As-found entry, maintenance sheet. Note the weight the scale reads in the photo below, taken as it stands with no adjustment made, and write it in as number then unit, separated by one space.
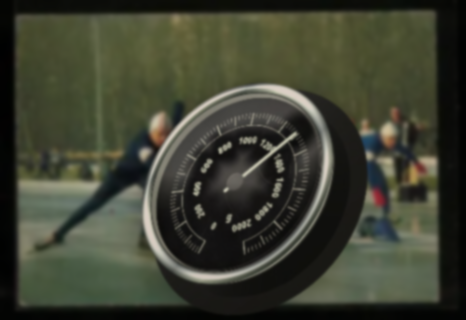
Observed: 1300 g
